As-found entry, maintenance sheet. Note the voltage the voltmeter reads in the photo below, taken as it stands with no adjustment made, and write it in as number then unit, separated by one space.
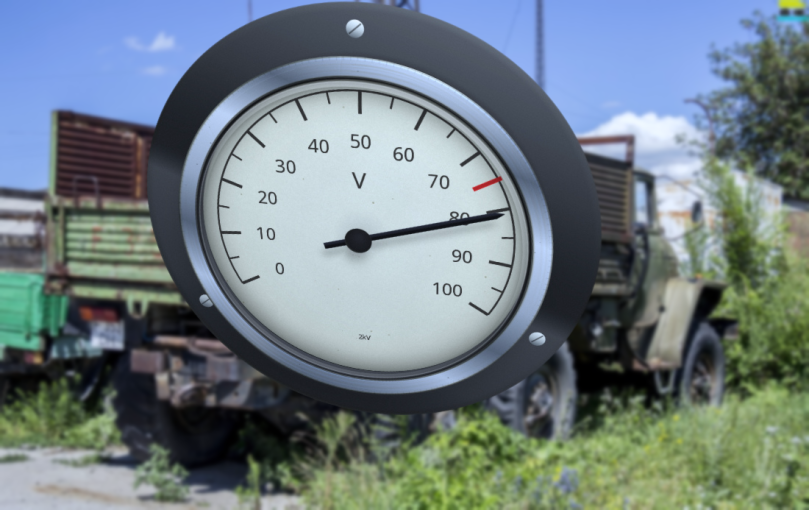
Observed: 80 V
